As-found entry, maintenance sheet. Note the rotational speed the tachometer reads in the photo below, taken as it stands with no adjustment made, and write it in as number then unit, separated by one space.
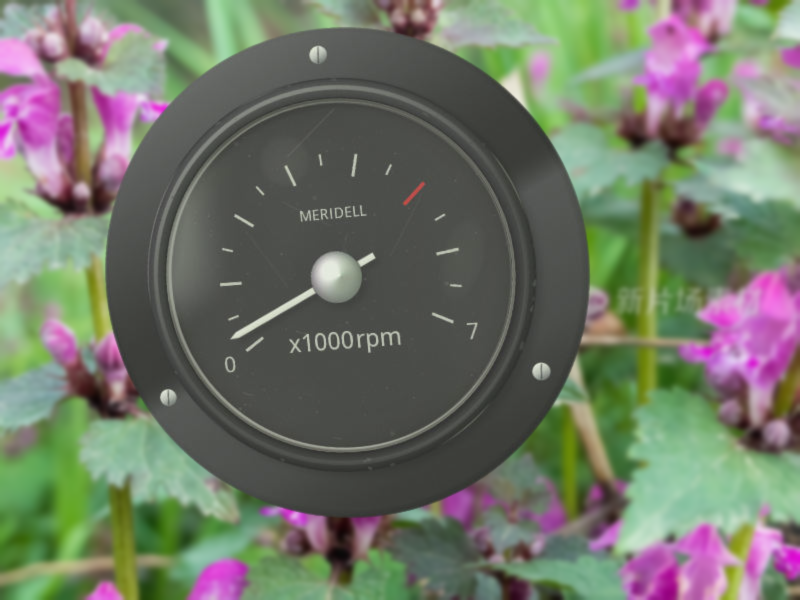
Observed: 250 rpm
